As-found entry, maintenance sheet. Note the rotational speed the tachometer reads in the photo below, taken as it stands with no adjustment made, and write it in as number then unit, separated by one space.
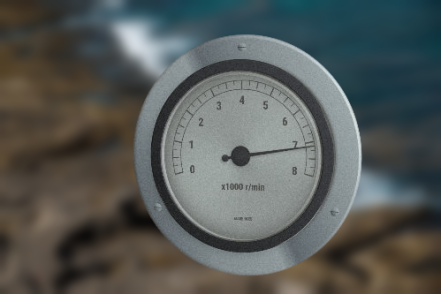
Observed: 7125 rpm
